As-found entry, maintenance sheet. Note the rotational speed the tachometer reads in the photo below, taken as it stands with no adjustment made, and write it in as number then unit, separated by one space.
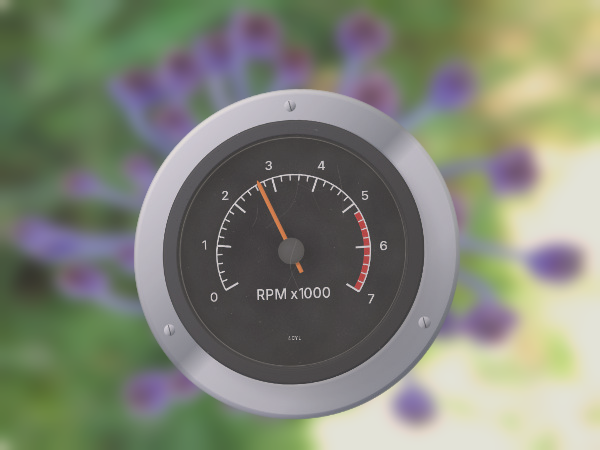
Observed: 2700 rpm
